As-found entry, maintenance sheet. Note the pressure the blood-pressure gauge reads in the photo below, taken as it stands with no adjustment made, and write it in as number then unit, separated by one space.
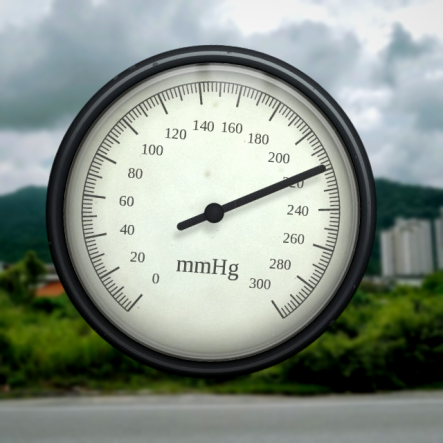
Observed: 218 mmHg
